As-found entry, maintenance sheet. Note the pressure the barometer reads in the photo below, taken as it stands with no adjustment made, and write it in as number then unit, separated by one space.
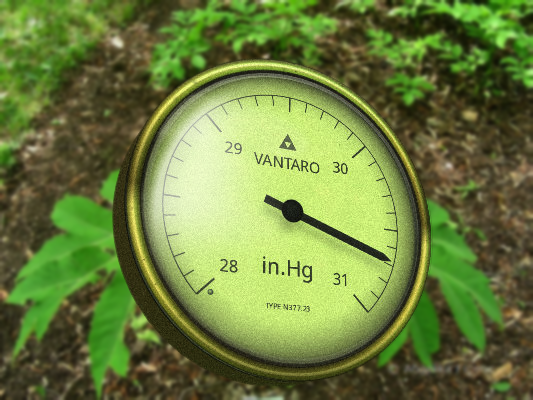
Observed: 30.7 inHg
